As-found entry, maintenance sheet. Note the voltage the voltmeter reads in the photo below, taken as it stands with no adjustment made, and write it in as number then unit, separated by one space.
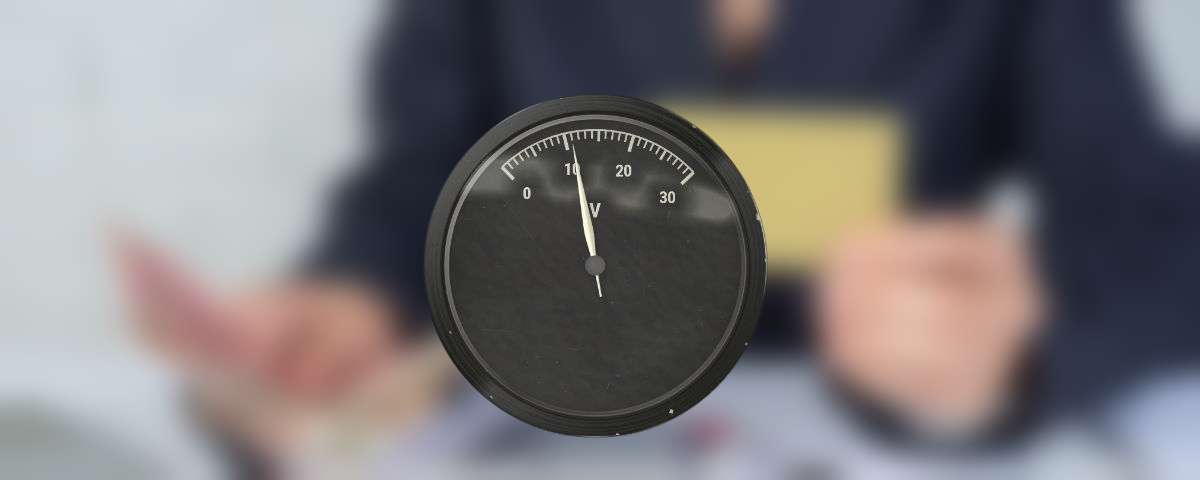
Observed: 11 V
